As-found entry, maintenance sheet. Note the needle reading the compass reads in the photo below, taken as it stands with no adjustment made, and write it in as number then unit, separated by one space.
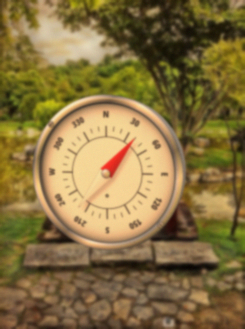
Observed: 40 °
